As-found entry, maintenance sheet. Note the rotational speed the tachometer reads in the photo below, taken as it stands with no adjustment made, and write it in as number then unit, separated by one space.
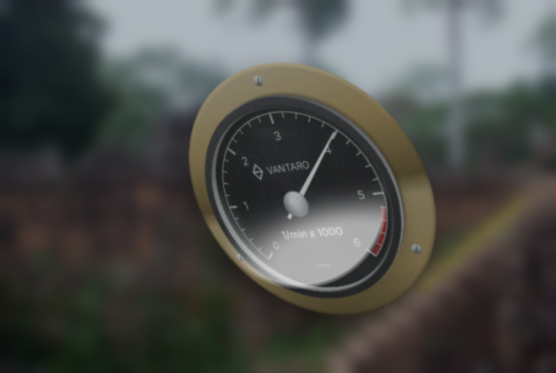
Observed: 4000 rpm
